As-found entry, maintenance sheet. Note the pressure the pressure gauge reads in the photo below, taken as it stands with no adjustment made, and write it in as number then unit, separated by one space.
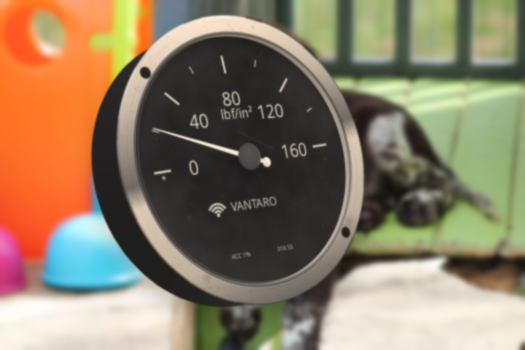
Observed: 20 psi
